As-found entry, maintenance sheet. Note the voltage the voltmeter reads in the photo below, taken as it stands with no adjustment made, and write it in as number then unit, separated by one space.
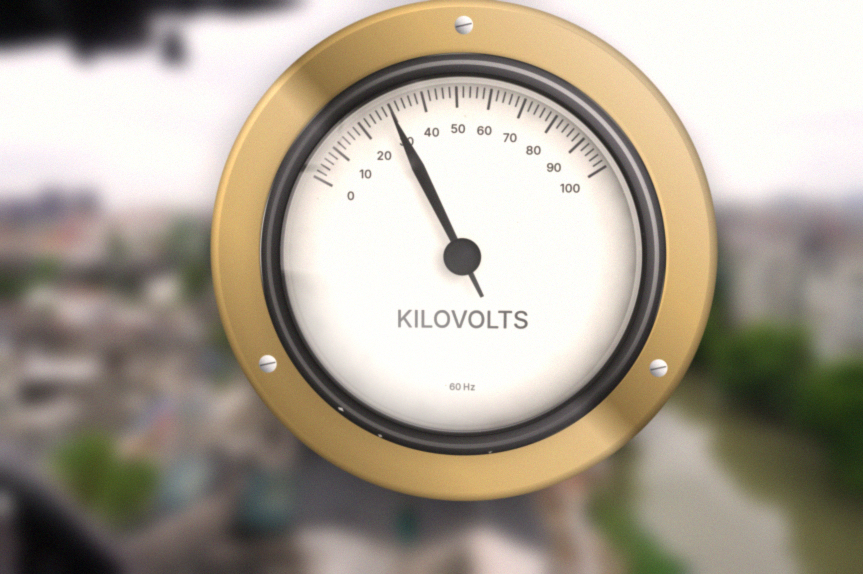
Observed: 30 kV
